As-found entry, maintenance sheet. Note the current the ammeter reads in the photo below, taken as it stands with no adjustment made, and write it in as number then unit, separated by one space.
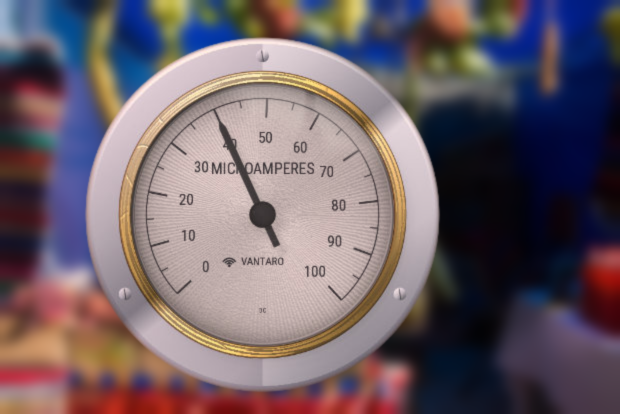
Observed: 40 µA
